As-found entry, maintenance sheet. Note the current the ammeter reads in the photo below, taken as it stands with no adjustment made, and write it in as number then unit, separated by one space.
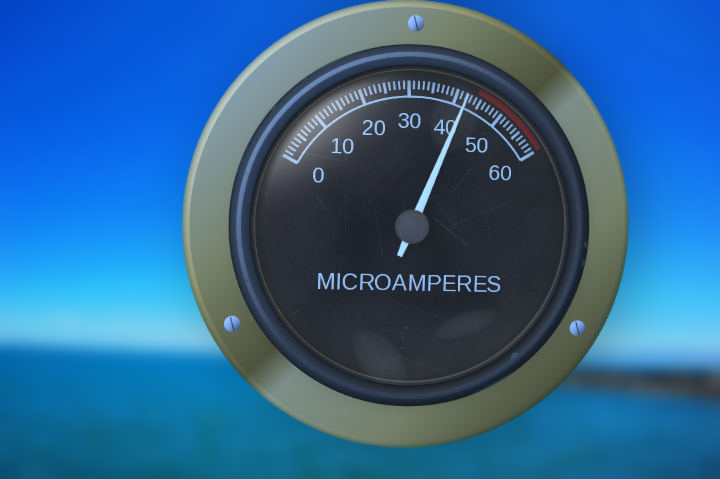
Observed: 42 µA
